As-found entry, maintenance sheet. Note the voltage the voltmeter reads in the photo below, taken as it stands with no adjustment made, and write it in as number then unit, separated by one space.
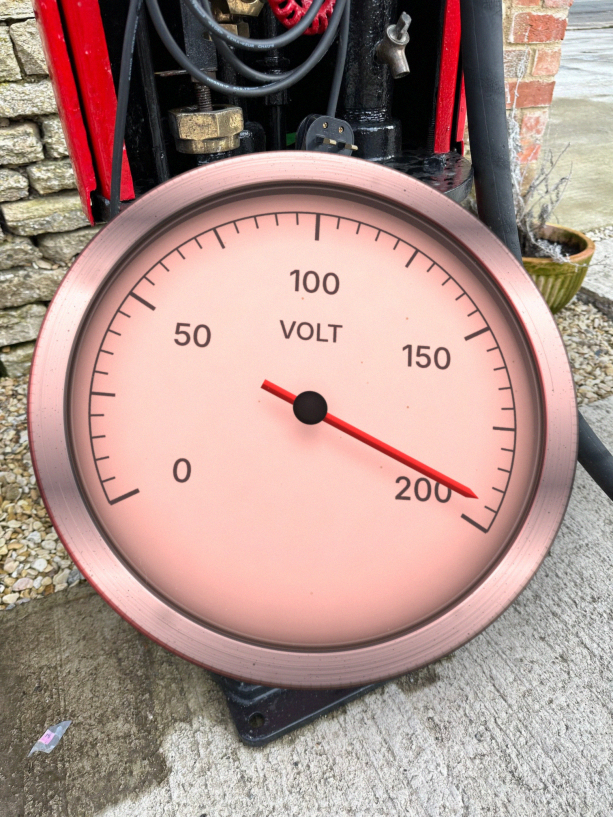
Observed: 195 V
